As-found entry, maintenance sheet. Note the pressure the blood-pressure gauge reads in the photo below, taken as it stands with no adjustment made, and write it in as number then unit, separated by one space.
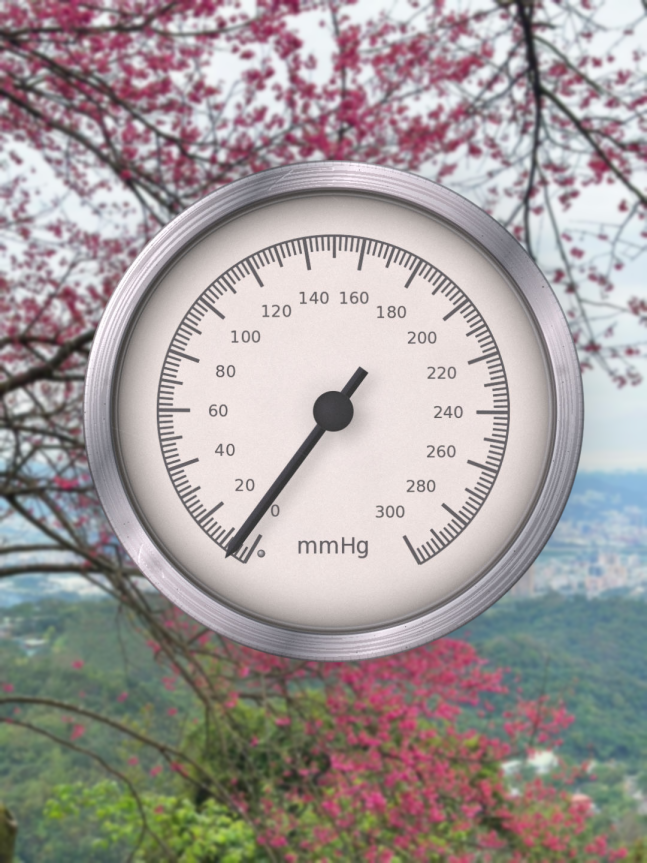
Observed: 6 mmHg
